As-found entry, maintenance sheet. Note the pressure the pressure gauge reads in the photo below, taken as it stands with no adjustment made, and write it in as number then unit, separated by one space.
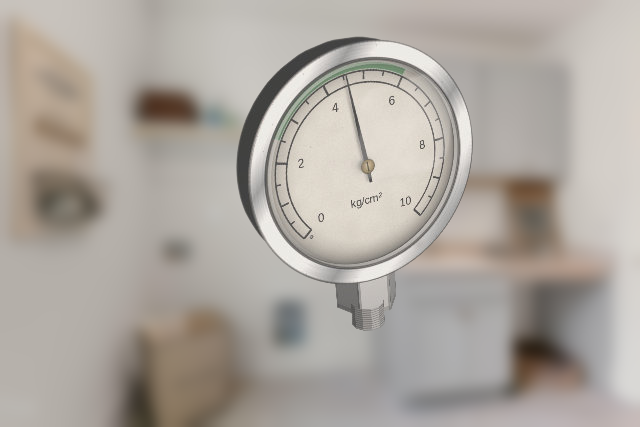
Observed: 4.5 kg/cm²
